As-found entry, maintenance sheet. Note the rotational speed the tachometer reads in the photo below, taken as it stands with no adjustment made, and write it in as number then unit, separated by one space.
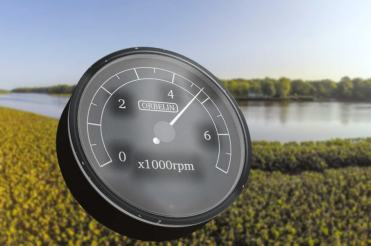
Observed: 4750 rpm
